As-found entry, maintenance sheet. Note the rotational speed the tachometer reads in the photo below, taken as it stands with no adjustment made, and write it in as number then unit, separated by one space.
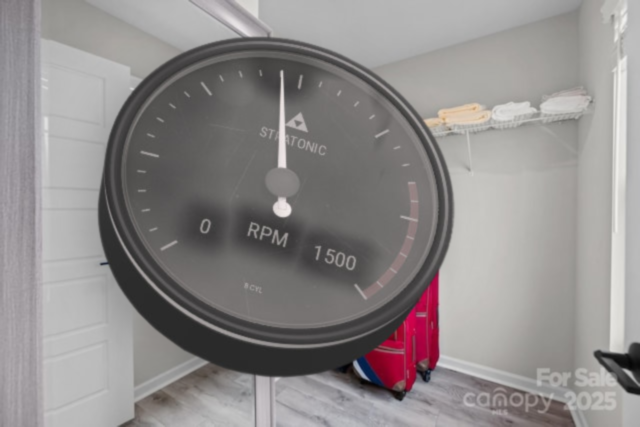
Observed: 700 rpm
